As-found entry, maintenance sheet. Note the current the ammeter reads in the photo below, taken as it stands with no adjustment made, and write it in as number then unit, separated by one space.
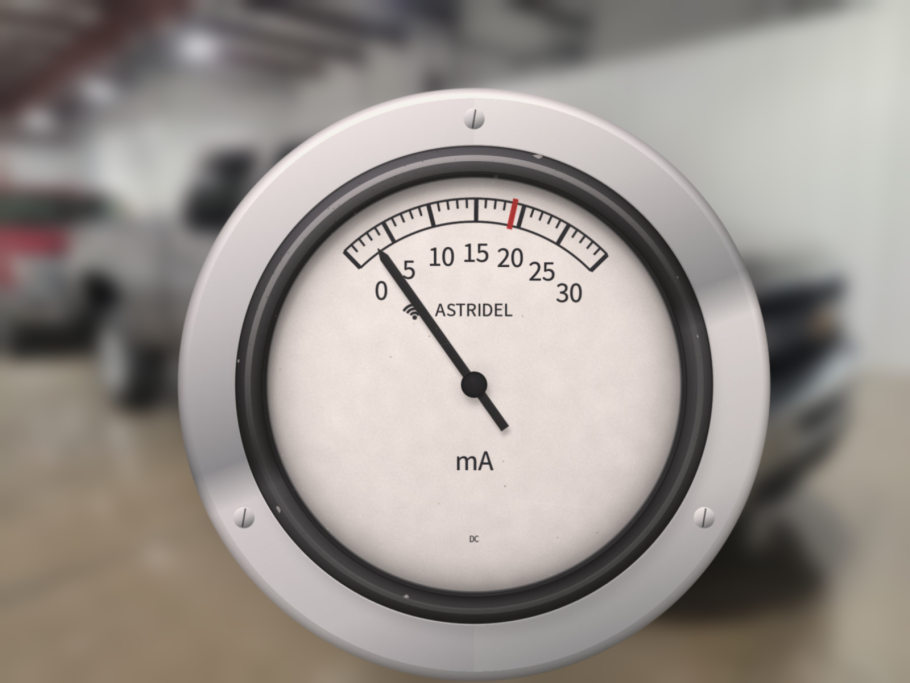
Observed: 3 mA
